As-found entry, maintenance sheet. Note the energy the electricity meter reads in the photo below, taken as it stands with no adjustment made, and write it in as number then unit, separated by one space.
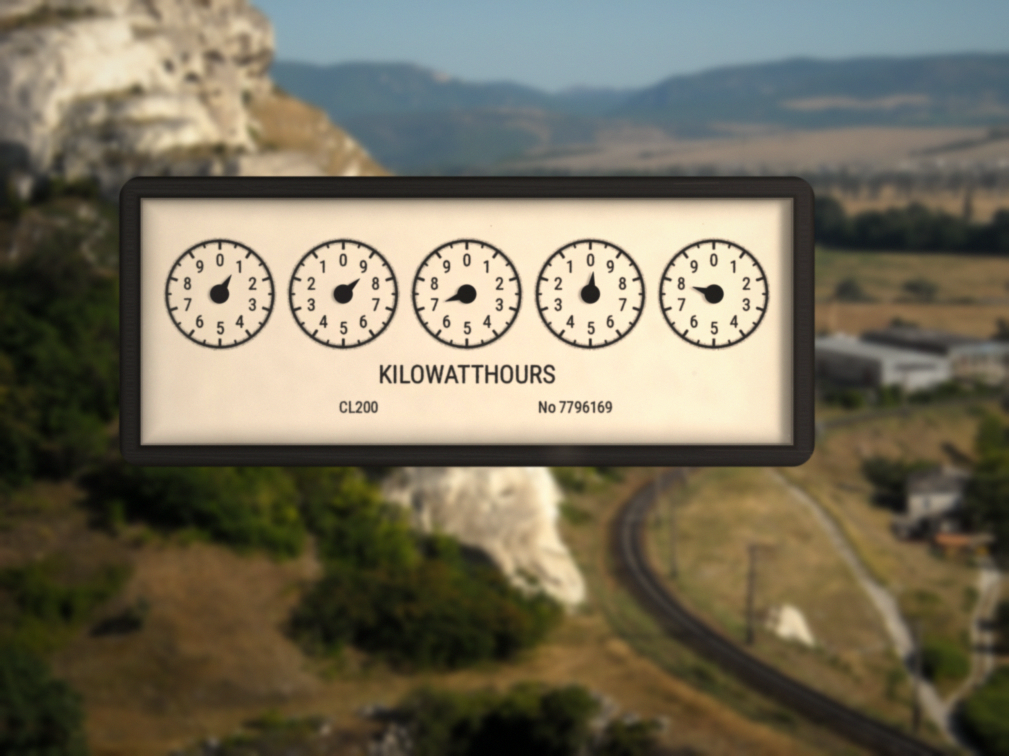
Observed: 8698 kWh
